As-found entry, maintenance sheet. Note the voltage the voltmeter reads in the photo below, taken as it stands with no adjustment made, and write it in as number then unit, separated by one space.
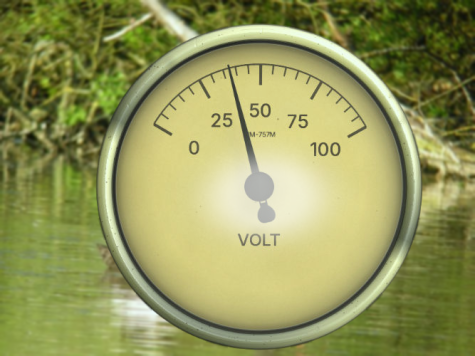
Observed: 37.5 V
